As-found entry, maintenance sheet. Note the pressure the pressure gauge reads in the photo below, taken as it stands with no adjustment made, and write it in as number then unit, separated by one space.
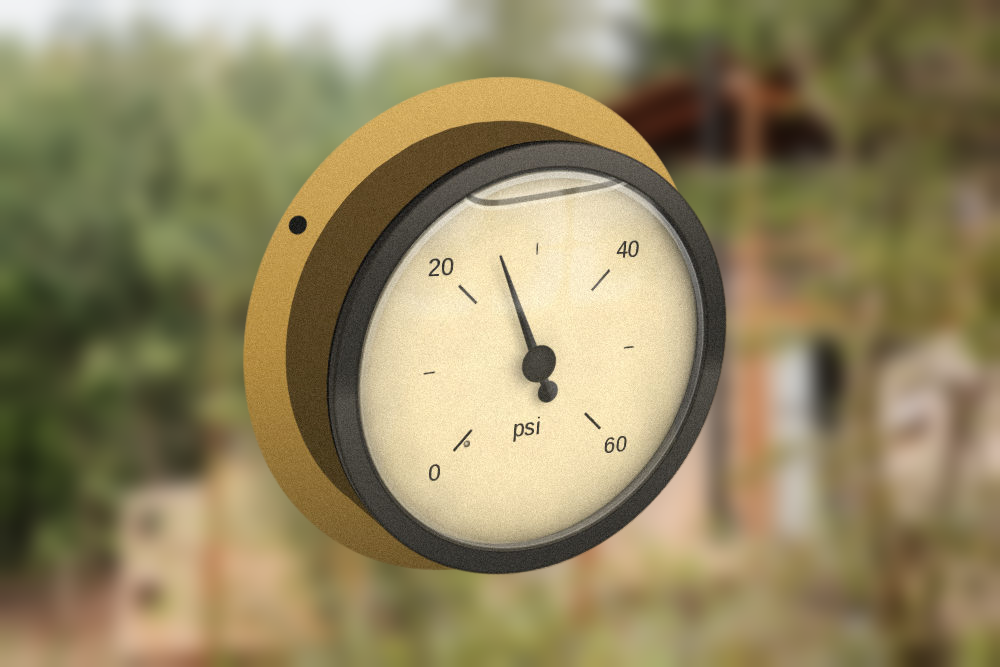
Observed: 25 psi
